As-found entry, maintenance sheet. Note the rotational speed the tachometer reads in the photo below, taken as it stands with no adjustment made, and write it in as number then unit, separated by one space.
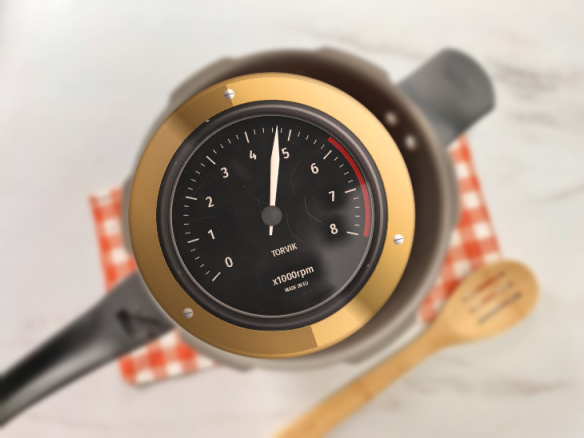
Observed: 4700 rpm
